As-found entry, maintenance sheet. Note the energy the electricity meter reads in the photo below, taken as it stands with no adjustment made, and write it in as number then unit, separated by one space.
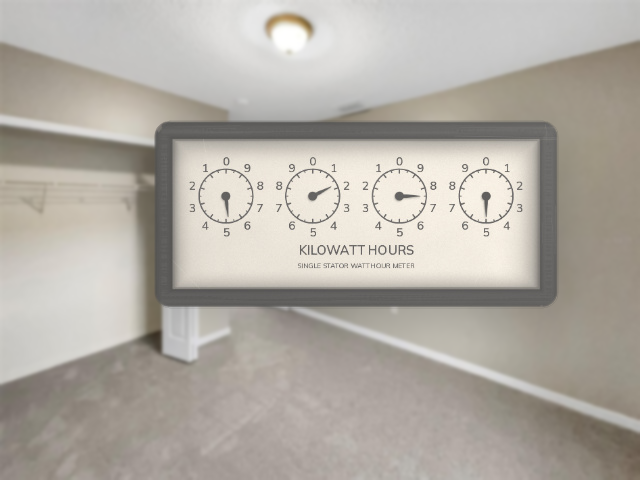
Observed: 5175 kWh
